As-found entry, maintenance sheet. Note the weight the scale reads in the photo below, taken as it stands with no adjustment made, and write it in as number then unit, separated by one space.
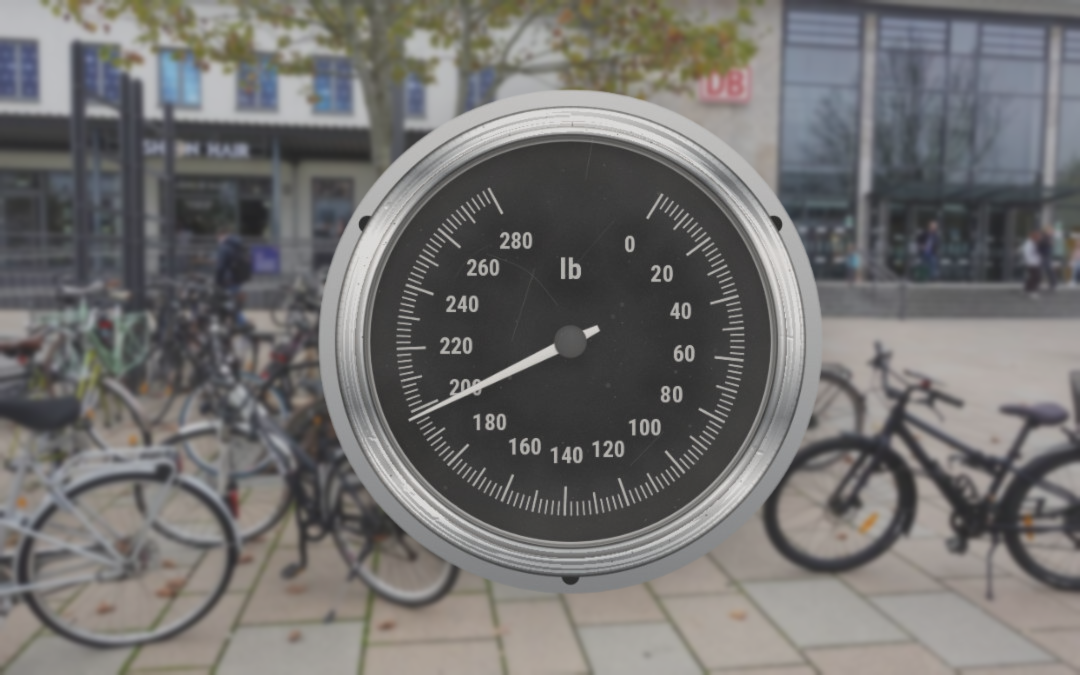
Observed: 198 lb
